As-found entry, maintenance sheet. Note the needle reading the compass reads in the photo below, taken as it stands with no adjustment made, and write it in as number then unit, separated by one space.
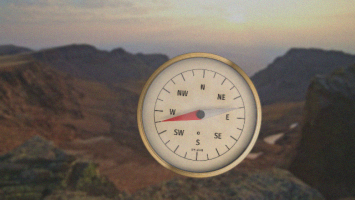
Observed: 255 °
